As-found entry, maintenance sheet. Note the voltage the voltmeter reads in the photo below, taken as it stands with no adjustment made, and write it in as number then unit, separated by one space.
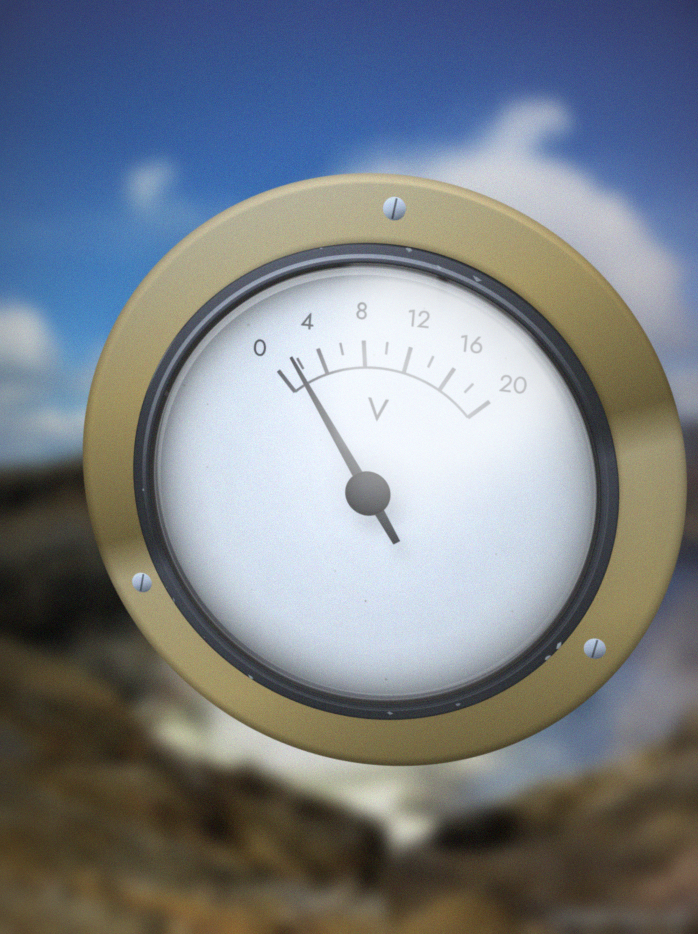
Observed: 2 V
